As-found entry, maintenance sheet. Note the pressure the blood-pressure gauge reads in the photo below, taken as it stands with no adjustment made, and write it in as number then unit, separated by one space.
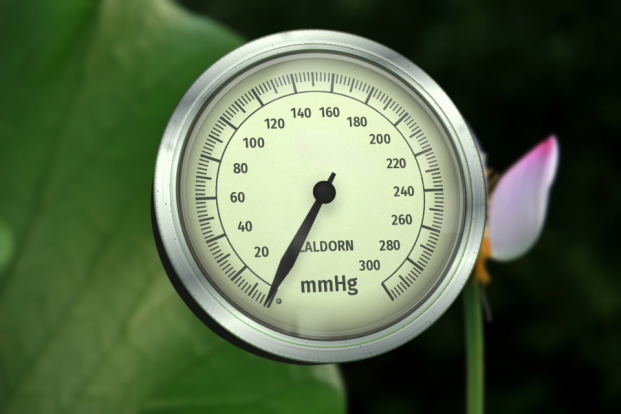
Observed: 2 mmHg
